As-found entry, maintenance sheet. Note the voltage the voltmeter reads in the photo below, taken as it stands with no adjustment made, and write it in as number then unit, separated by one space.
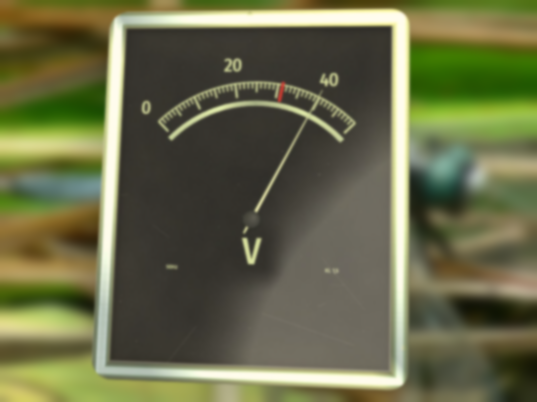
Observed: 40 V
